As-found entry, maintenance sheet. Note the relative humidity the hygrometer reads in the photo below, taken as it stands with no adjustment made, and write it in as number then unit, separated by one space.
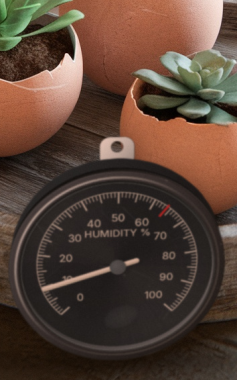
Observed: 10 %
